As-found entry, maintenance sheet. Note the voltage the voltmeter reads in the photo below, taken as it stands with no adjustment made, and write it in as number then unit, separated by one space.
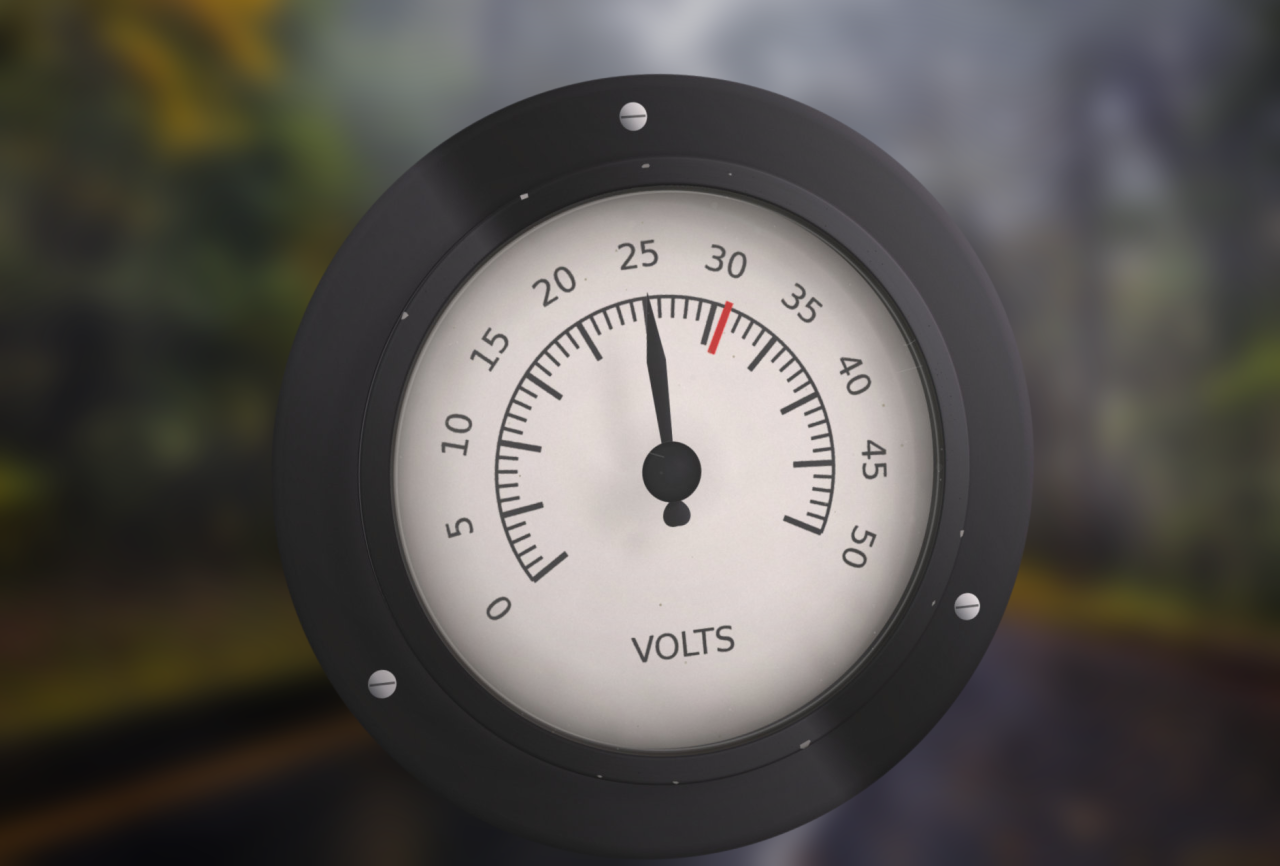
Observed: 25 V
